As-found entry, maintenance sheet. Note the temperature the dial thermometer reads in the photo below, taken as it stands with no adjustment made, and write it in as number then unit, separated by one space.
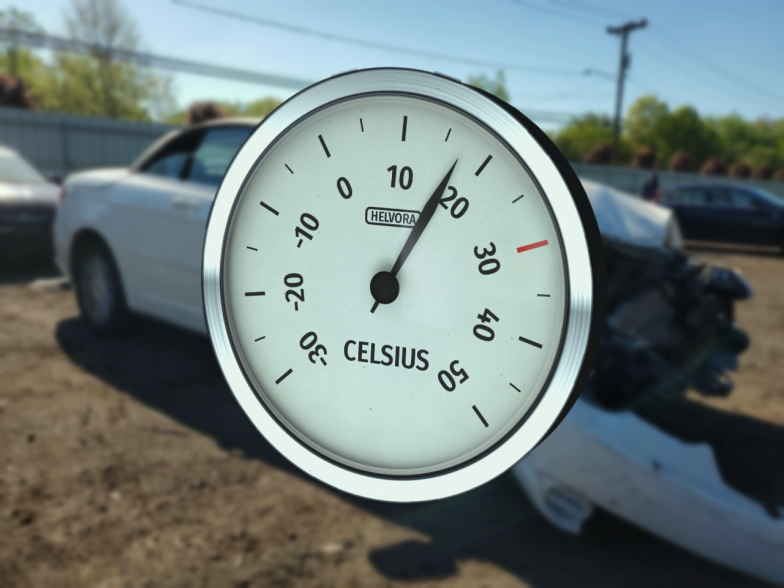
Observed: 17.5 °C
